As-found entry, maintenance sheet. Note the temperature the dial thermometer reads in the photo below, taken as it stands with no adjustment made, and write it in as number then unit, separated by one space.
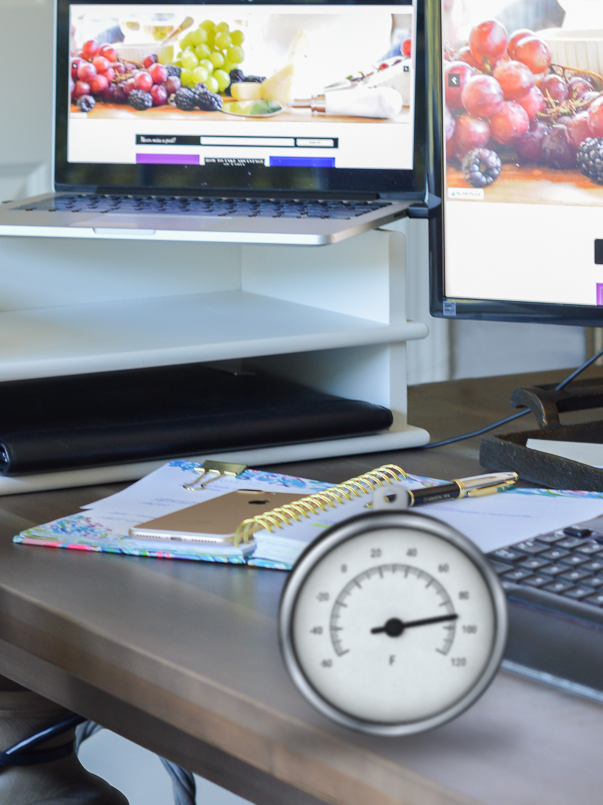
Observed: 90 °F
